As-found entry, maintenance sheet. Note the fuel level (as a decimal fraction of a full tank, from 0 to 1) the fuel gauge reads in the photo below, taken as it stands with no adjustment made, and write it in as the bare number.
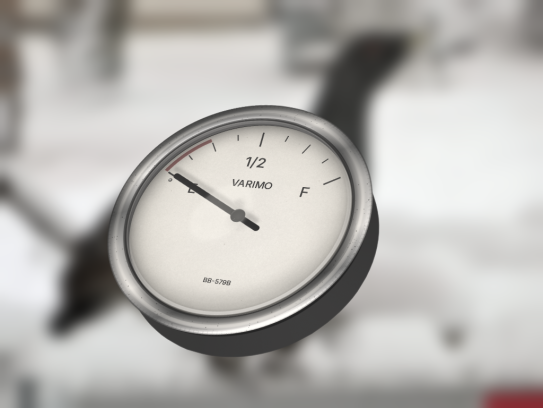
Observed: 0
